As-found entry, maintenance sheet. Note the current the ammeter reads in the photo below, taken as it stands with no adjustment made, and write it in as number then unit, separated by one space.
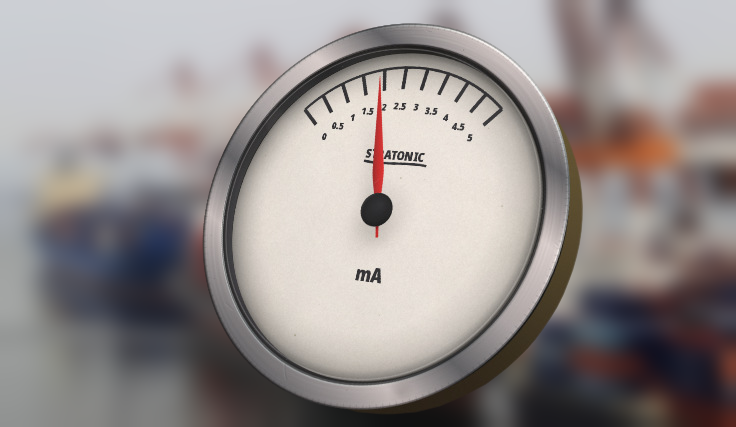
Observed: 2 mA
